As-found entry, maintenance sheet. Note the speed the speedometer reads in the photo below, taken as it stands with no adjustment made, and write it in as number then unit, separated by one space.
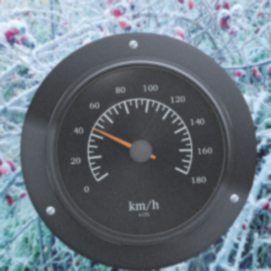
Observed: 45 km/h
